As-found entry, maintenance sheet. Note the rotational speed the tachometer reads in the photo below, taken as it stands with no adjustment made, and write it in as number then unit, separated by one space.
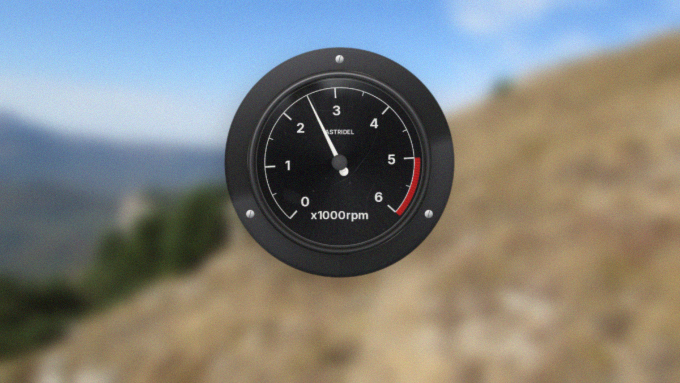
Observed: 2500 rpm
